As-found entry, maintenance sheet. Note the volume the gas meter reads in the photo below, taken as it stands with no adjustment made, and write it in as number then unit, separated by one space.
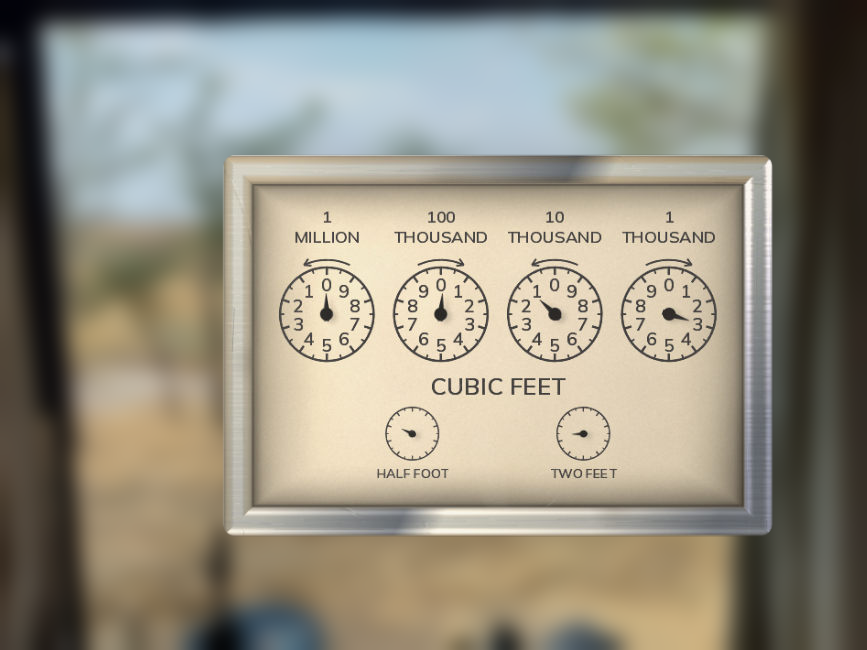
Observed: 1300 ft³
